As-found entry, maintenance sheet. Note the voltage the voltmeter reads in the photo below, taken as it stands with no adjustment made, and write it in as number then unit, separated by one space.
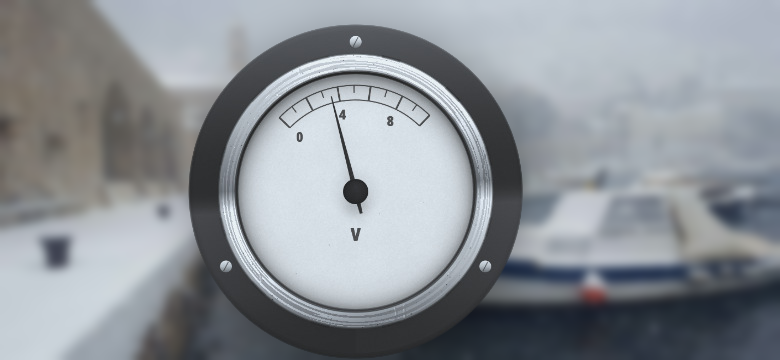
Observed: 3.5 V
